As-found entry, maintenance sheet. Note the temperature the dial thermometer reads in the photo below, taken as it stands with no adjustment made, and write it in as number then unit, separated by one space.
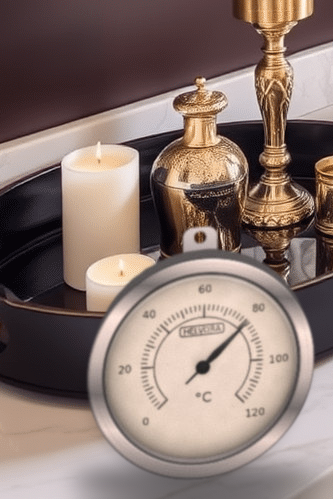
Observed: 80 °C
